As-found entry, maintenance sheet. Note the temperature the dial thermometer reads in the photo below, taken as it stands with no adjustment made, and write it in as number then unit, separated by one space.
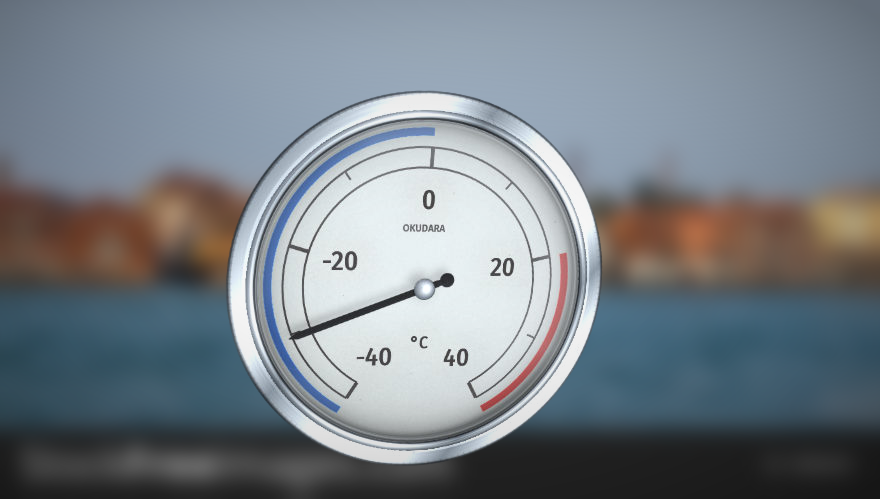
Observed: -30 °C
